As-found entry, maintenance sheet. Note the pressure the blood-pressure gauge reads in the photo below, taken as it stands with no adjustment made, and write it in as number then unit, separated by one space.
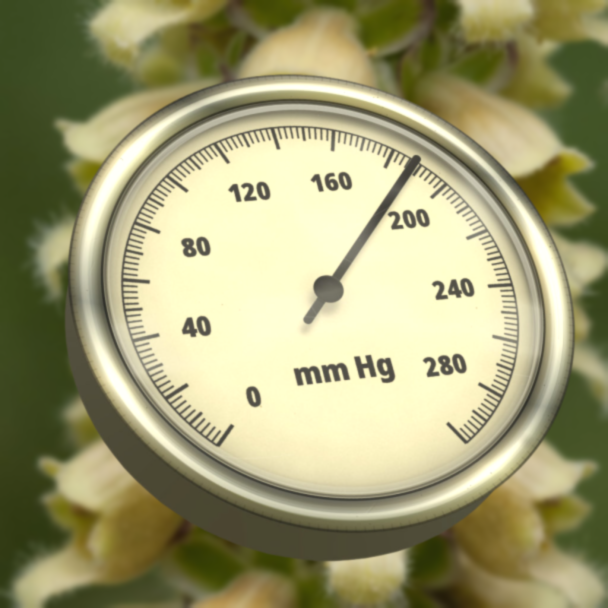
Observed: 188 mmHg
